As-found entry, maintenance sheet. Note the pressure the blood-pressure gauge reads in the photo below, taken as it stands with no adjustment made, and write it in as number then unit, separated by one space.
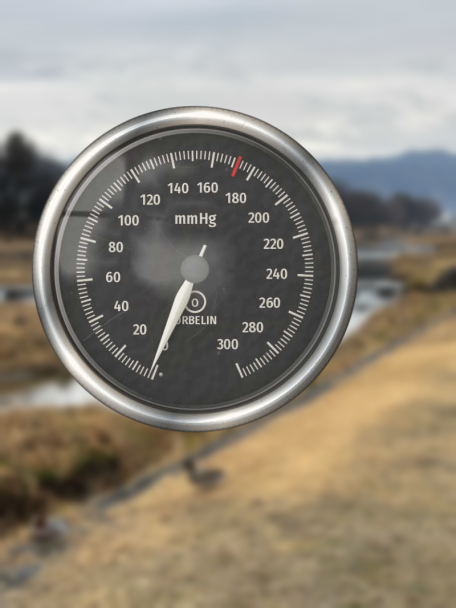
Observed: 2 mmHg
